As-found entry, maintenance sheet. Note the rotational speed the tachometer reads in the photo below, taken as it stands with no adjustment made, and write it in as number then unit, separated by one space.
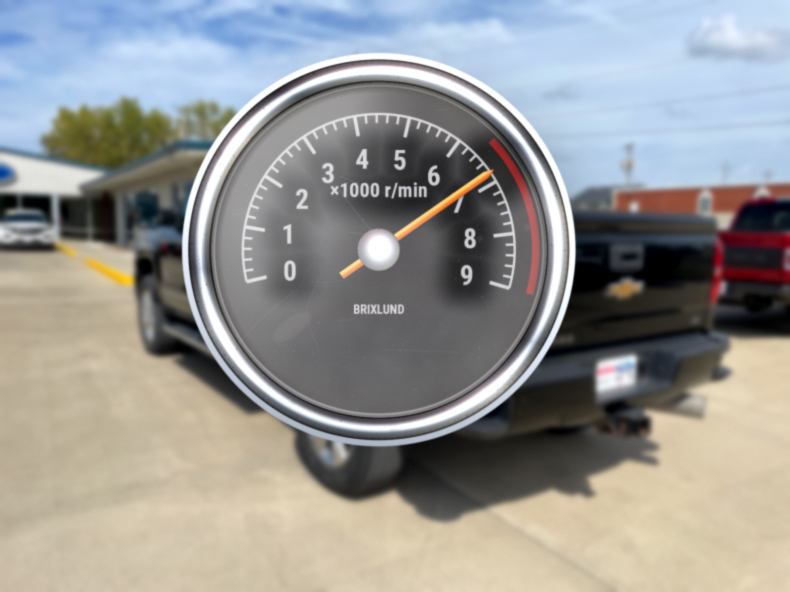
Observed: 6800 rpm
